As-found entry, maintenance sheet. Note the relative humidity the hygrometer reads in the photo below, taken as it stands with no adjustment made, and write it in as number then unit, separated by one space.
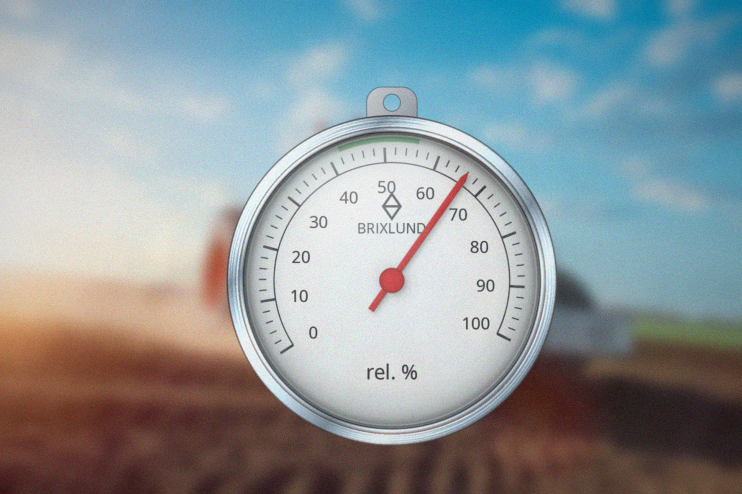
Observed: 66 %
